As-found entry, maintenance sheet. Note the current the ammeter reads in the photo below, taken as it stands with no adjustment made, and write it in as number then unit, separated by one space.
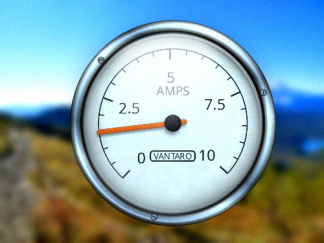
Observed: 1.5 A
